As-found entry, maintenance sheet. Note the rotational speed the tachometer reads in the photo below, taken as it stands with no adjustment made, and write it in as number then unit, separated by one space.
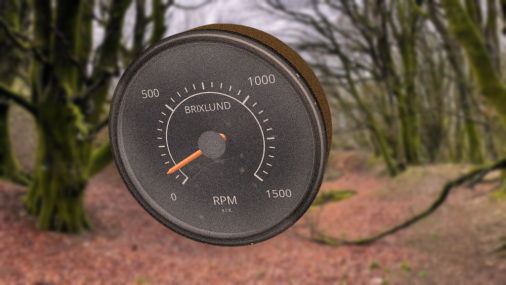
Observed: 100 rpm
